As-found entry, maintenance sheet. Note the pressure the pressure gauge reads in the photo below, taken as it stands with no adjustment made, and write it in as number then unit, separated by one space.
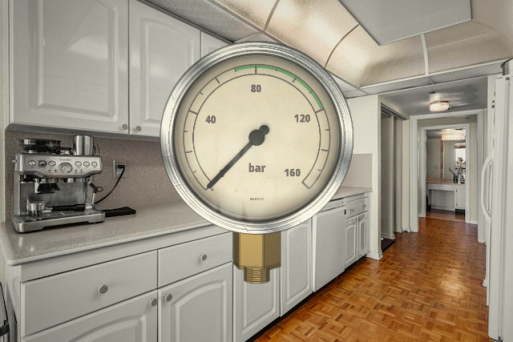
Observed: 0 bar
